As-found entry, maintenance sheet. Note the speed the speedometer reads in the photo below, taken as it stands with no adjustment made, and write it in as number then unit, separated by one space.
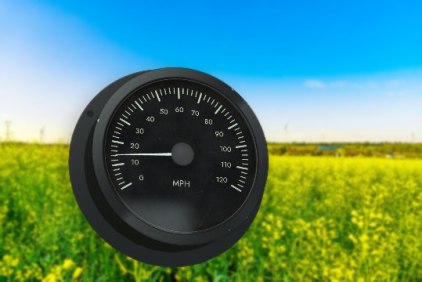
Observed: 14 mph
